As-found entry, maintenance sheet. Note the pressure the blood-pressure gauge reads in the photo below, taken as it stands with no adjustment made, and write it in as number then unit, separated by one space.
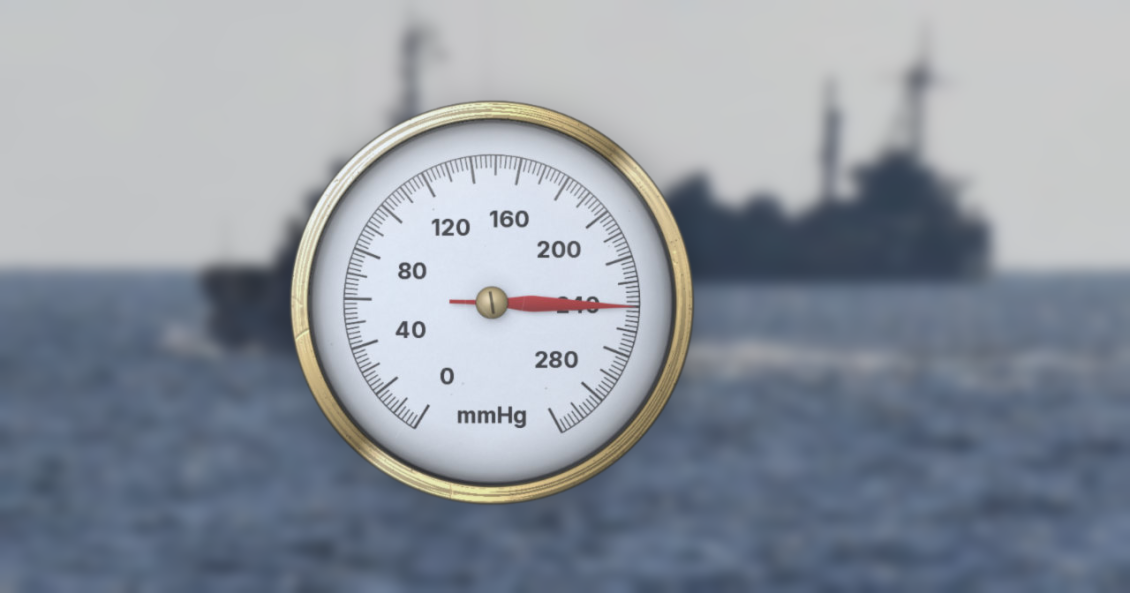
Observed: 240 mmHg
